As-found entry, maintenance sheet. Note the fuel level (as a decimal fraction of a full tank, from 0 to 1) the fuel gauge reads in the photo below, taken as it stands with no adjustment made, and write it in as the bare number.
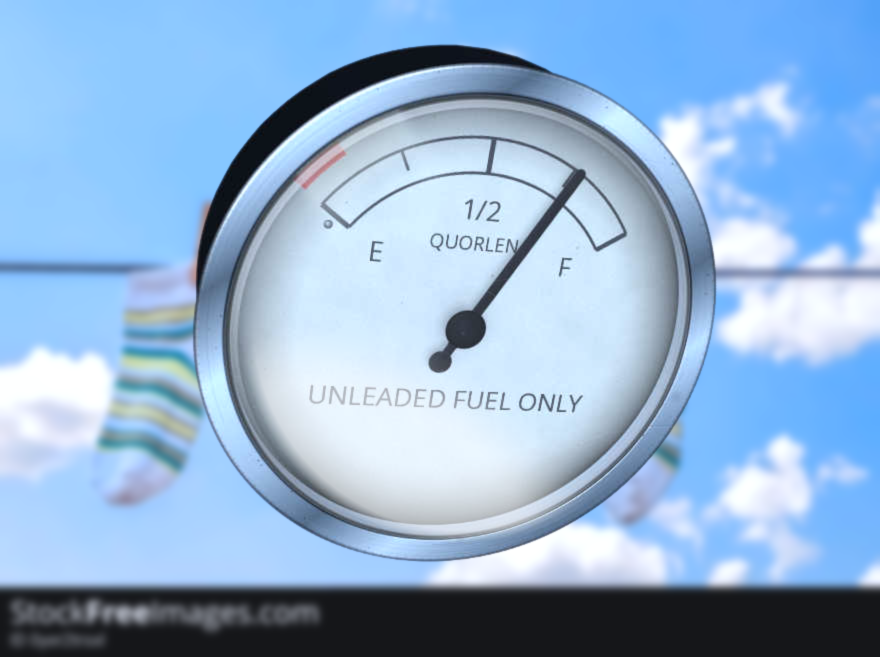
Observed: 0.75
